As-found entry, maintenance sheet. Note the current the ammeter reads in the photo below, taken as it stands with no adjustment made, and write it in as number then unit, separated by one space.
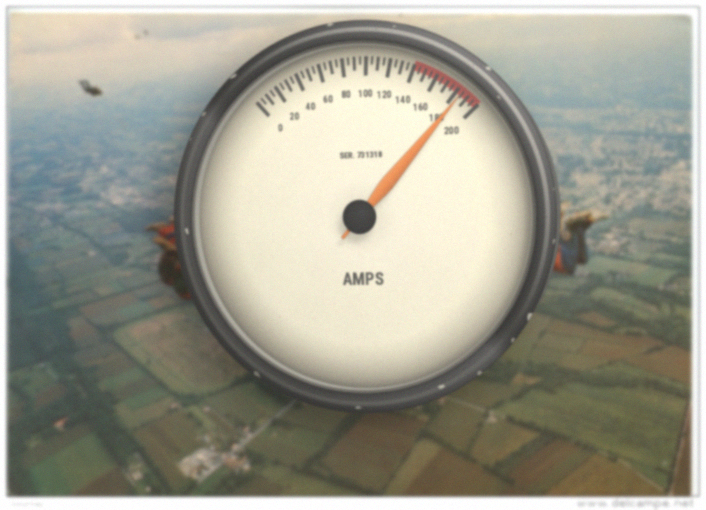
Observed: 185 A
